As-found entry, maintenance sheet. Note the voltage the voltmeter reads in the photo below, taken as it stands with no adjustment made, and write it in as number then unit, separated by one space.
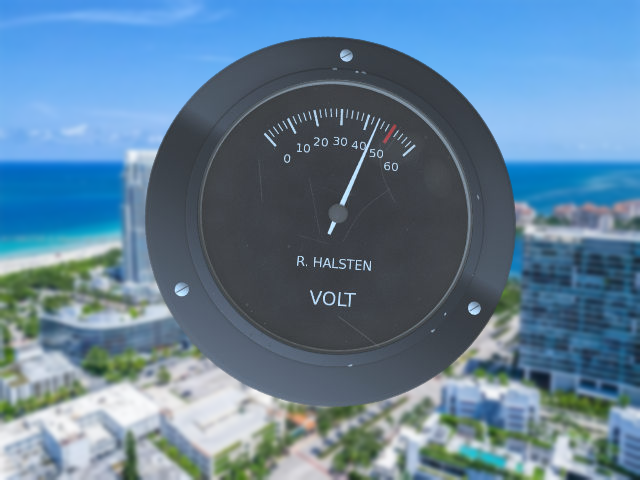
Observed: 44 V
